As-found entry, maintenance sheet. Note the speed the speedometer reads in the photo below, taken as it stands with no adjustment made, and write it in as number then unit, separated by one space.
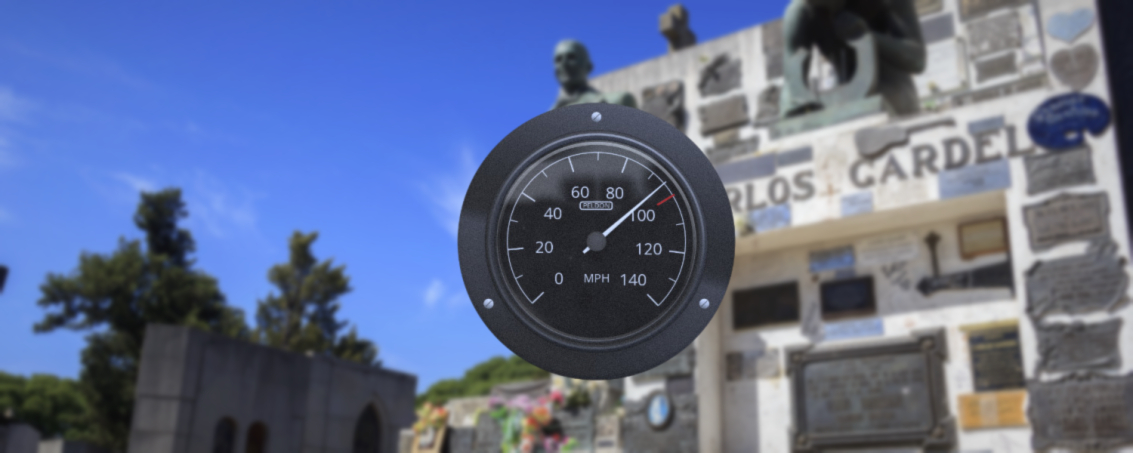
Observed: 95 mph
